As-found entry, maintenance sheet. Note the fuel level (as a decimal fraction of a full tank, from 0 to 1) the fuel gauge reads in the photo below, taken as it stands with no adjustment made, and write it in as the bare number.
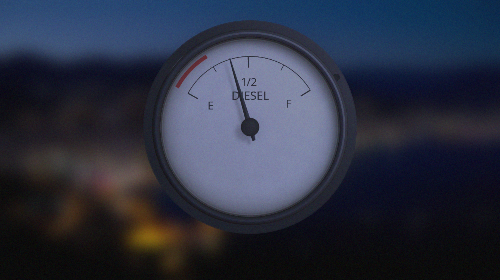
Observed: 0.375
